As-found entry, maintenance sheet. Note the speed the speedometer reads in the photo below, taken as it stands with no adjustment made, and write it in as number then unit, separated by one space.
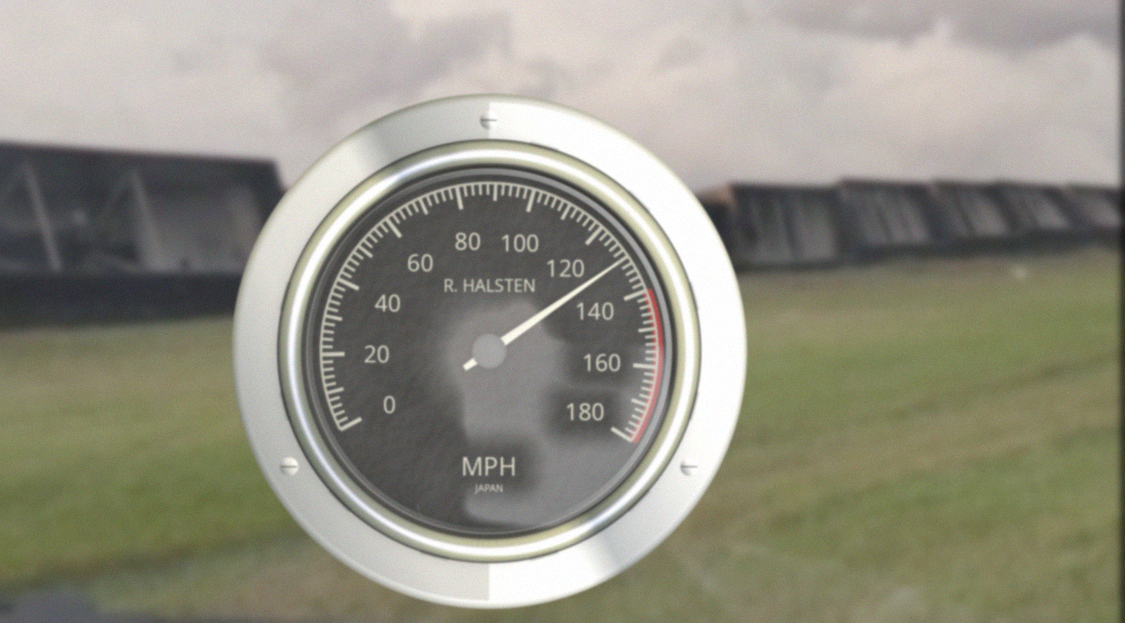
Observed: 130 mph
